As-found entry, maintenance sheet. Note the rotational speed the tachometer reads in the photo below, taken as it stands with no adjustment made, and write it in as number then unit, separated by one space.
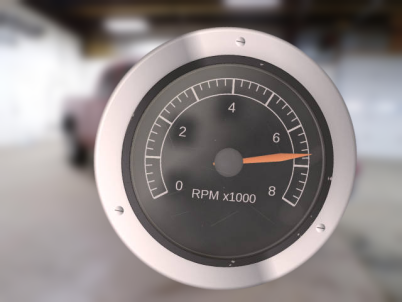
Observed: 6700 rpm
